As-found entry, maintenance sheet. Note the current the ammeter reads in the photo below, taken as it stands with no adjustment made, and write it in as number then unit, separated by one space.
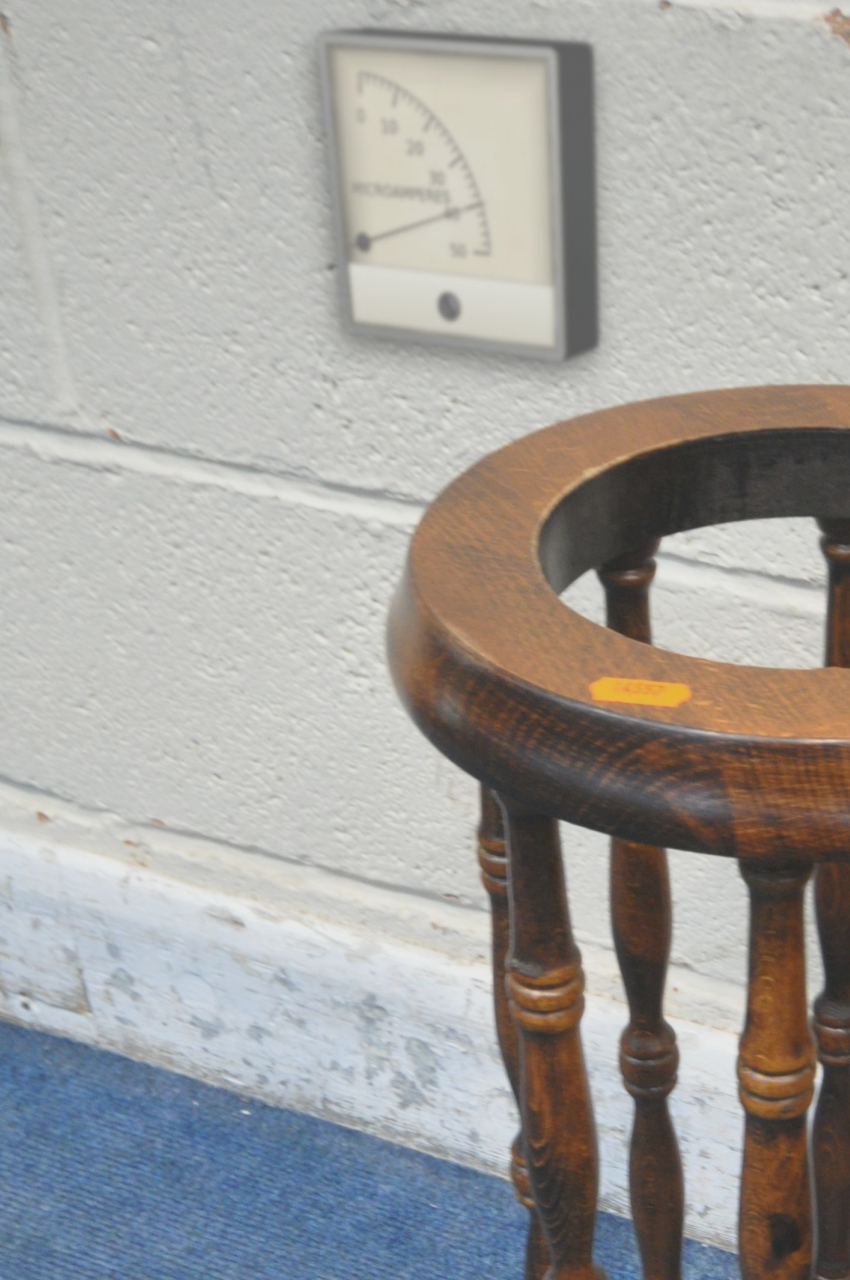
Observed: 40 µA
